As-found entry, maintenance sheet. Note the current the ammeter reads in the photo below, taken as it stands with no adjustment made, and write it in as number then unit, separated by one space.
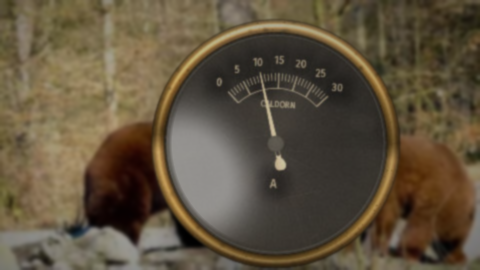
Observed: 10 A
